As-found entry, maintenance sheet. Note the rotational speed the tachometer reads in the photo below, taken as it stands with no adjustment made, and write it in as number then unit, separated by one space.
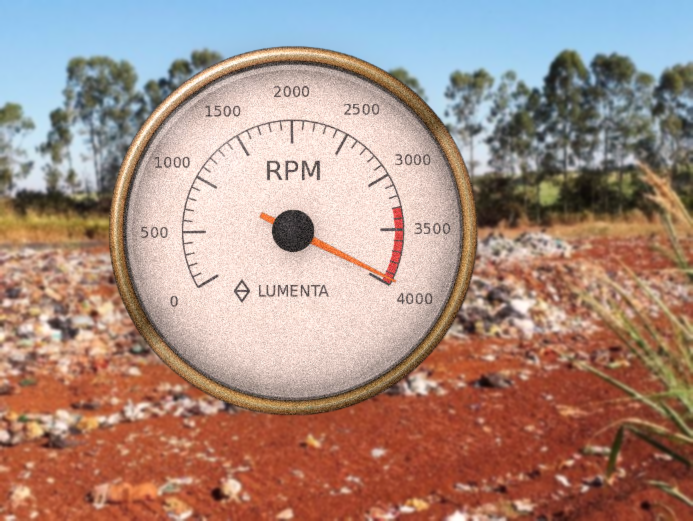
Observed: 3950 rpm
